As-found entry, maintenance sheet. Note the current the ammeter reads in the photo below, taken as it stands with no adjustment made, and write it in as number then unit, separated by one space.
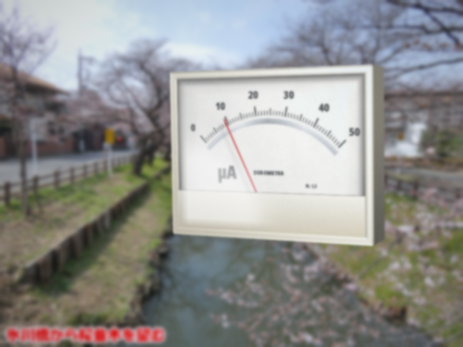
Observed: 10 µA
